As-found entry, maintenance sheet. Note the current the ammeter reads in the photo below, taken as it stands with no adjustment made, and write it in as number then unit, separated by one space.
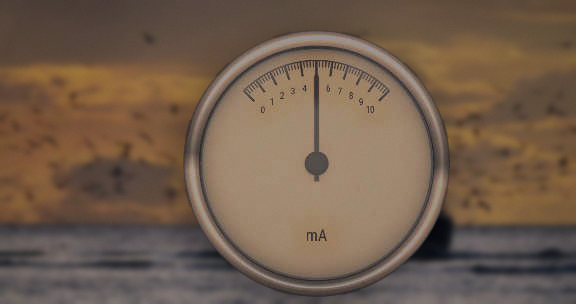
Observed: 5 mA
